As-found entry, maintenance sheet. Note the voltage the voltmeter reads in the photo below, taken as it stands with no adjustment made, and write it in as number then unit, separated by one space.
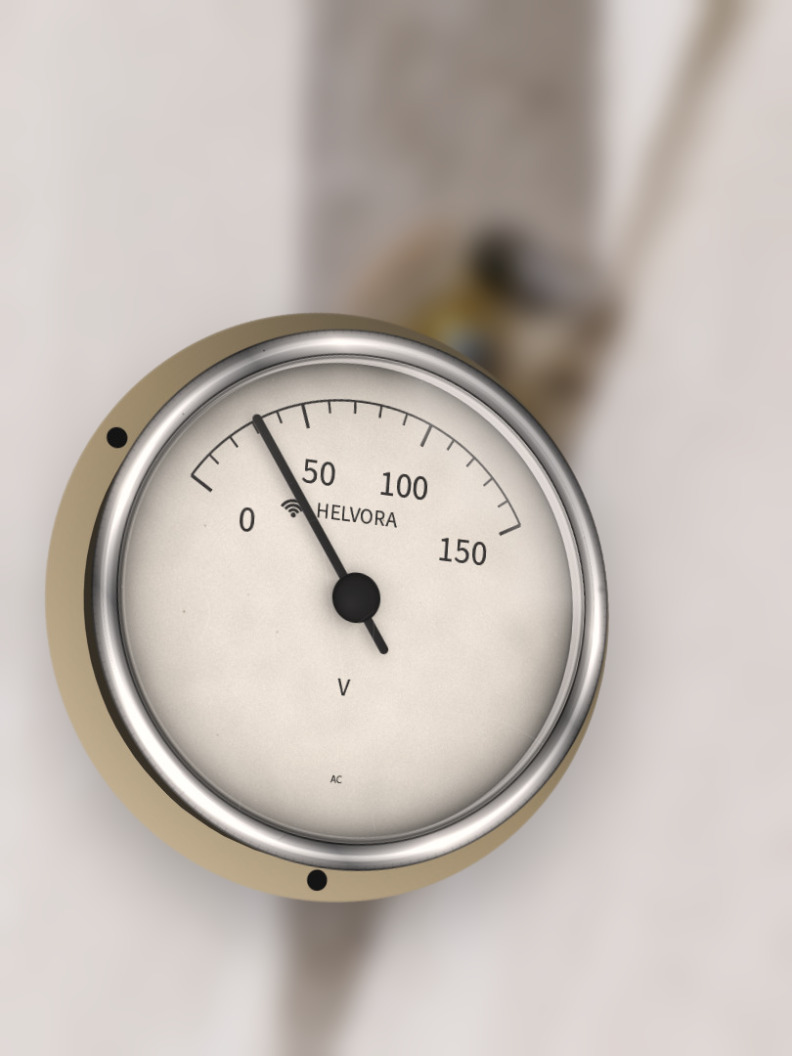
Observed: 30 V
